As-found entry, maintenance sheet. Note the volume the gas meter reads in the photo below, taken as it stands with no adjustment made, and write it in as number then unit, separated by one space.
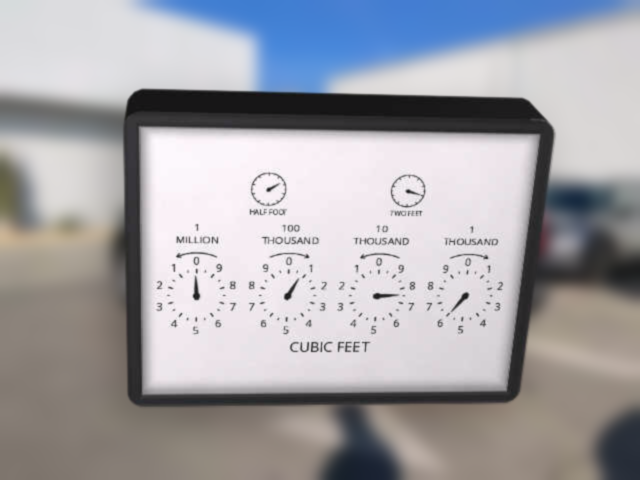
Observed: 7600 ft³
